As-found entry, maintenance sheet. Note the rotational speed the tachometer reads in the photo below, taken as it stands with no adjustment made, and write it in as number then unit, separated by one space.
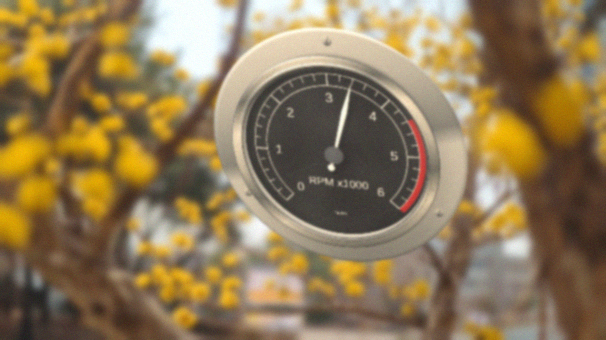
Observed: 3400 rpm
